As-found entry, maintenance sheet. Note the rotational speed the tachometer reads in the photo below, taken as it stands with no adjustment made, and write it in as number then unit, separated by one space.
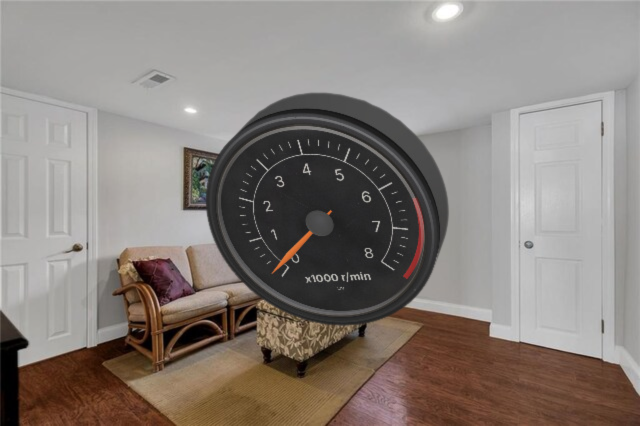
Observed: 200 rpm
